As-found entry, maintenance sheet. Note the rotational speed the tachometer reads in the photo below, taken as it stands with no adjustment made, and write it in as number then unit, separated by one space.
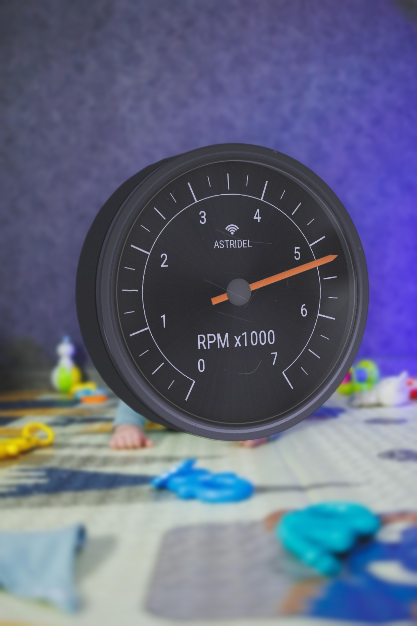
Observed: 5250 rpm
